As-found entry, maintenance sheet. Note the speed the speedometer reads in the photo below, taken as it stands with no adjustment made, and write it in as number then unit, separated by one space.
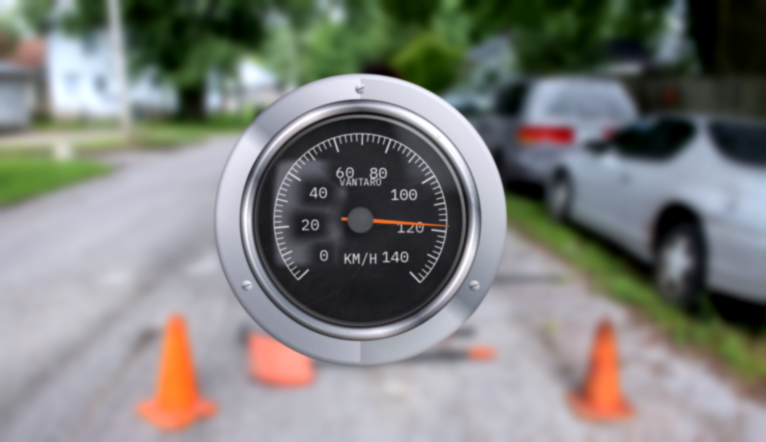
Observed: 118 km/h
